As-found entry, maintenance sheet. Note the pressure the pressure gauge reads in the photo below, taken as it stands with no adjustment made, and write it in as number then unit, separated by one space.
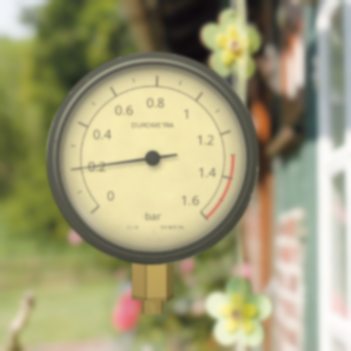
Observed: 0.2 bar
